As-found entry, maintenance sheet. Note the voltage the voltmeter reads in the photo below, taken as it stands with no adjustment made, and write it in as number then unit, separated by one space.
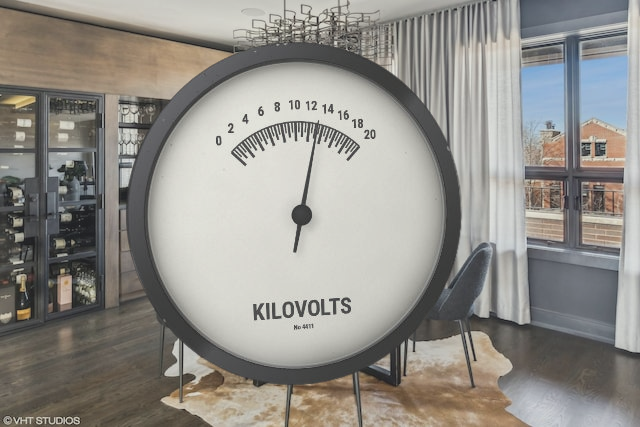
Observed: 13 kV
